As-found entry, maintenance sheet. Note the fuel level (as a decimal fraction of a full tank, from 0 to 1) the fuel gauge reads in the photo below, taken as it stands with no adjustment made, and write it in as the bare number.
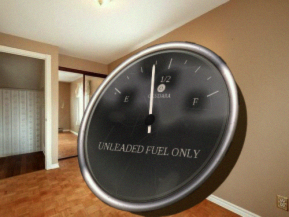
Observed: 0.375
